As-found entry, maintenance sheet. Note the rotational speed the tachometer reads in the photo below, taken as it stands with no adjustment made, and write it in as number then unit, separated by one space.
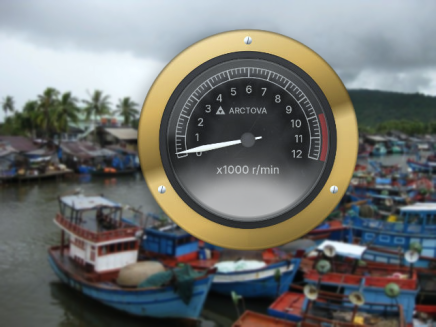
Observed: 200 rpm
